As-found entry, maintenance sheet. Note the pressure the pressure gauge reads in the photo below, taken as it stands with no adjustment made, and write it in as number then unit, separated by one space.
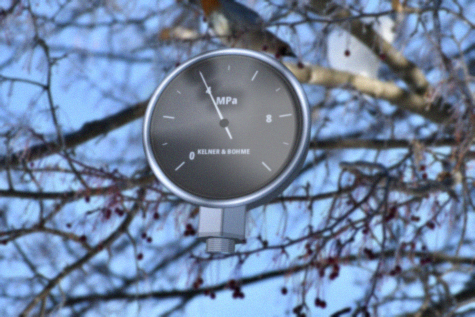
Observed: 4 MPa
